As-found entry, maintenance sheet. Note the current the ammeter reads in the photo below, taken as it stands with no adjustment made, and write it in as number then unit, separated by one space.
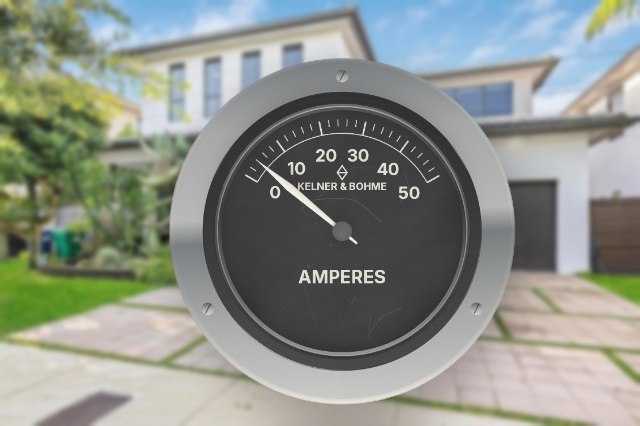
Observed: 4 A
